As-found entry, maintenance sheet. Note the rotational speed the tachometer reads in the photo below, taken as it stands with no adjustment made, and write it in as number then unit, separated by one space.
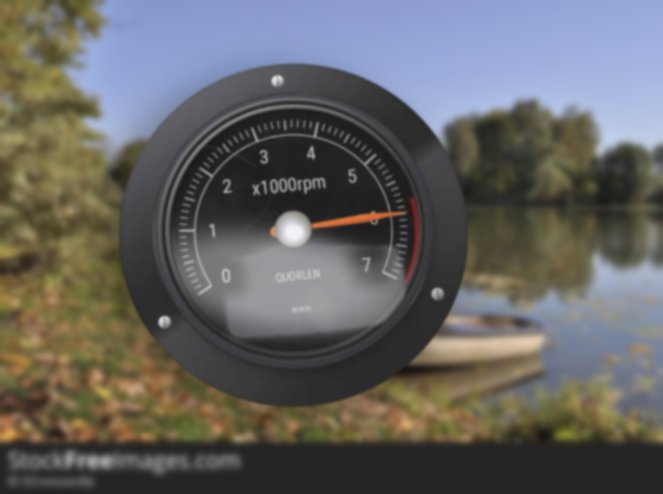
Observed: 6000 rpm
